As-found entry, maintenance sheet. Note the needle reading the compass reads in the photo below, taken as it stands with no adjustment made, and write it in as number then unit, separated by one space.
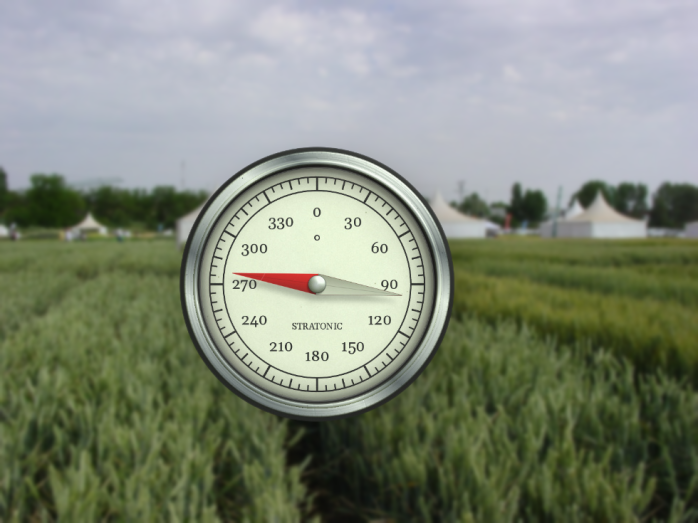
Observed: 277.5 °
